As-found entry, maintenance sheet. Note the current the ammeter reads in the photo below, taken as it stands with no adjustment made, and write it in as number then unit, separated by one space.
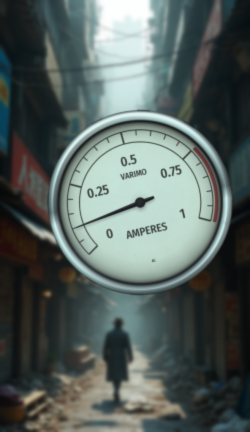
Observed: 0.1 A
